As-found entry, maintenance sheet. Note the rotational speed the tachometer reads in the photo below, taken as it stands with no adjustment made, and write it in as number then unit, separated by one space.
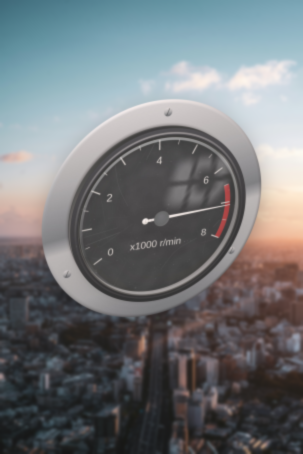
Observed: 7000 rpm
